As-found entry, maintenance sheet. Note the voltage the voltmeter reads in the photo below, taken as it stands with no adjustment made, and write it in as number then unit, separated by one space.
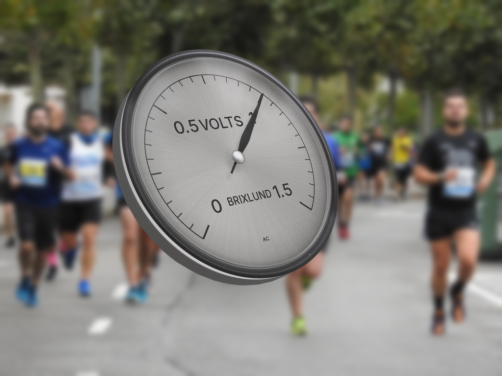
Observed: 1 V
